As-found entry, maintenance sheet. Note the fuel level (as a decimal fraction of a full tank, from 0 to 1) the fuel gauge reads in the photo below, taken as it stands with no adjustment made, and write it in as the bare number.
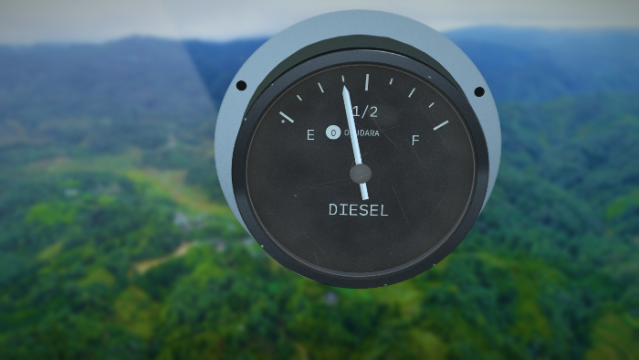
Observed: 0.375
